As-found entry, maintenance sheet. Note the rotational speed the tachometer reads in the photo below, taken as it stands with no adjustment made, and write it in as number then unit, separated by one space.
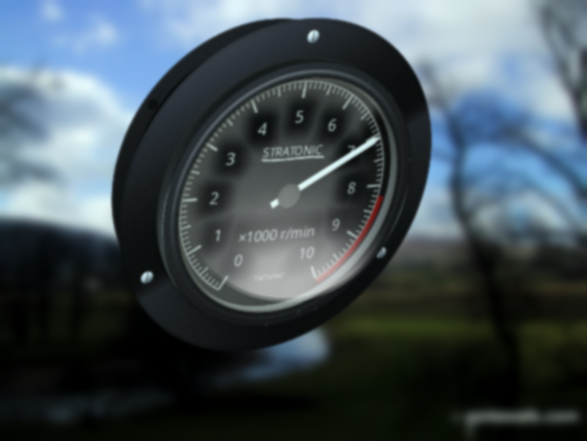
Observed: 7000 rpm
